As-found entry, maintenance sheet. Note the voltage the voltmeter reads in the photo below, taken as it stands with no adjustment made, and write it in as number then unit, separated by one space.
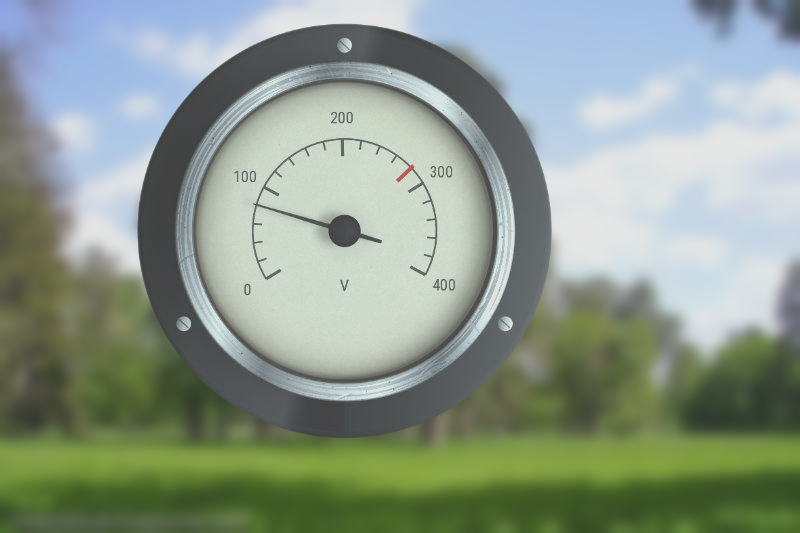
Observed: 80 V
